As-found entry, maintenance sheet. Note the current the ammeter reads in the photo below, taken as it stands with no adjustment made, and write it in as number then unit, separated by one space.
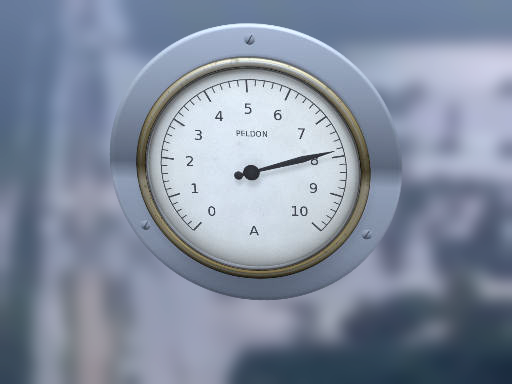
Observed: 7.8 A
